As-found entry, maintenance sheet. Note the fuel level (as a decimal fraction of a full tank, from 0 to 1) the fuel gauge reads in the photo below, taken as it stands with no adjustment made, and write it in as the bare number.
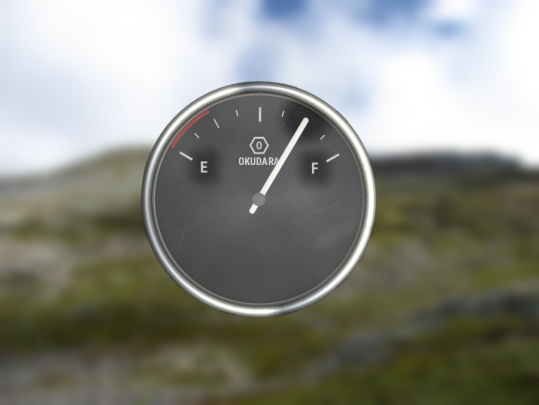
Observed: 0.75
